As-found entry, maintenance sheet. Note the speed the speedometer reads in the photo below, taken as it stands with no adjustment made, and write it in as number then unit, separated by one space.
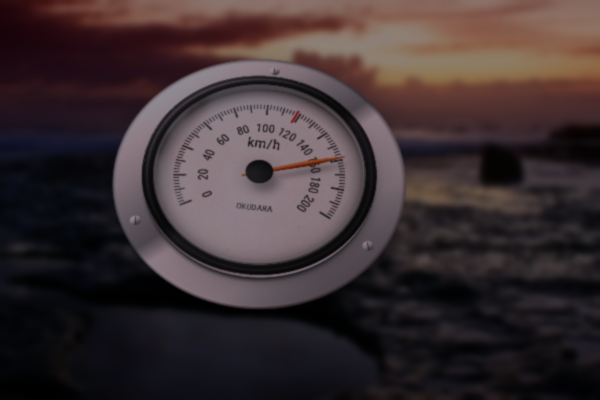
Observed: 160 km/h
